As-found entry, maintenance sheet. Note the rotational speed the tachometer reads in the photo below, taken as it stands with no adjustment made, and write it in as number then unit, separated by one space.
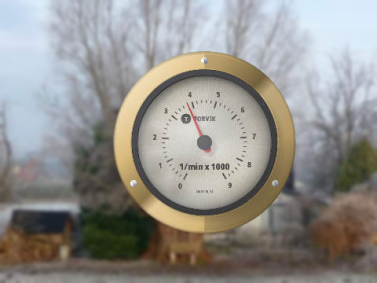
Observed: 3800 rpm
